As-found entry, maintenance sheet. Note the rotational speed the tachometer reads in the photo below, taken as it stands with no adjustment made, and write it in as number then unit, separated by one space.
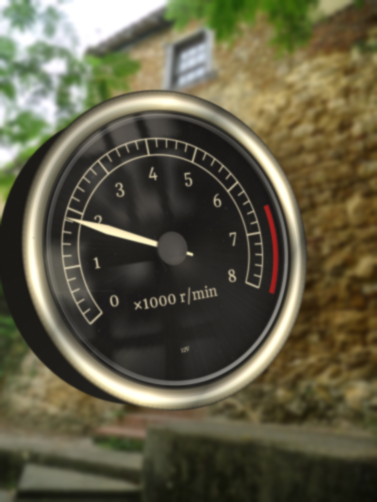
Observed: 1800 rpm
